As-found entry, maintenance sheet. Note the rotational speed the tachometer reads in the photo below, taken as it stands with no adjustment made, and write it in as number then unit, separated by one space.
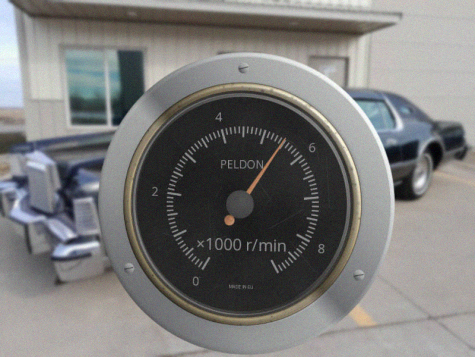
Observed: 5500 rpm
